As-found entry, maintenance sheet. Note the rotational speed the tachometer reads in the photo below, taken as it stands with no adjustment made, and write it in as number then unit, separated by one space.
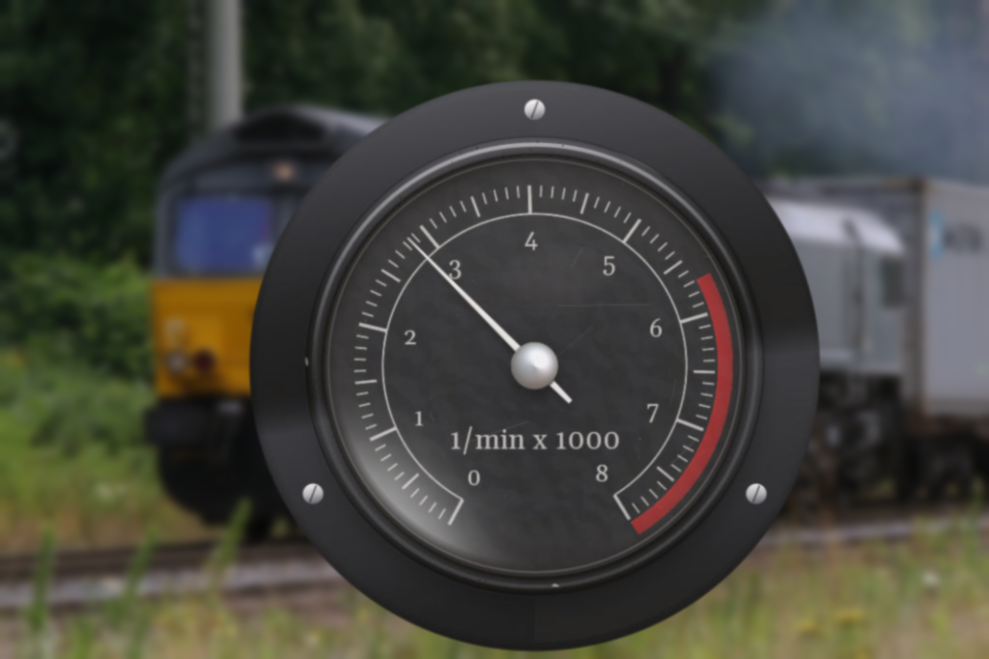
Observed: 2850 rpm
